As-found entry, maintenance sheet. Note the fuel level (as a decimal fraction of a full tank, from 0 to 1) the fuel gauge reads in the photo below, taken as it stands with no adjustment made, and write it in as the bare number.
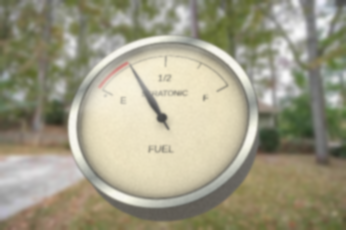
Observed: 0.25
